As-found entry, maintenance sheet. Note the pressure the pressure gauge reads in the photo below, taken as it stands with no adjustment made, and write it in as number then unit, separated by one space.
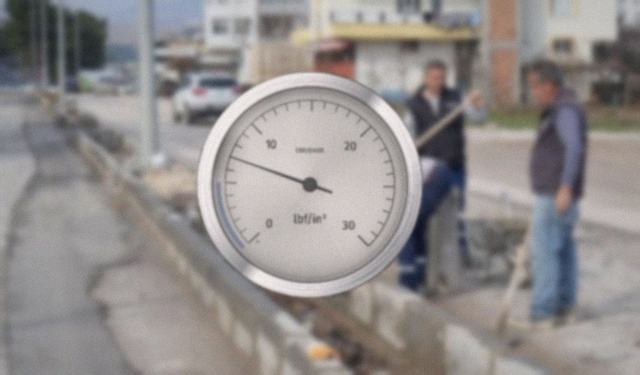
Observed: 7 psi
